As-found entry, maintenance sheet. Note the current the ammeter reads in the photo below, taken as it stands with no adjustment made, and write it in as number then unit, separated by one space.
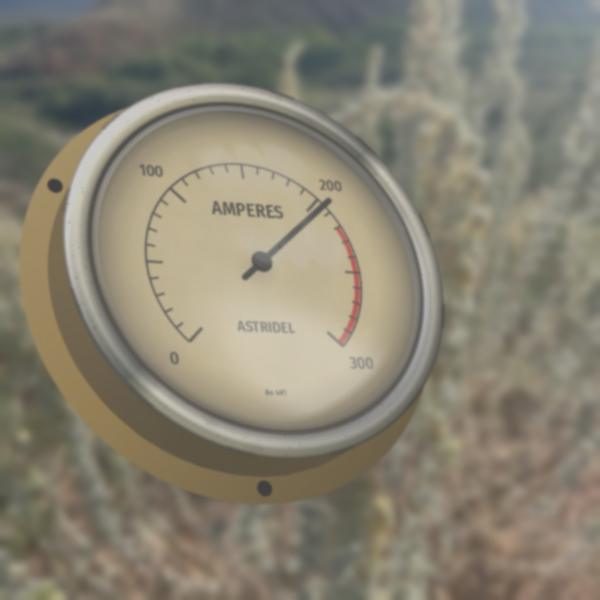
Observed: 205 A
